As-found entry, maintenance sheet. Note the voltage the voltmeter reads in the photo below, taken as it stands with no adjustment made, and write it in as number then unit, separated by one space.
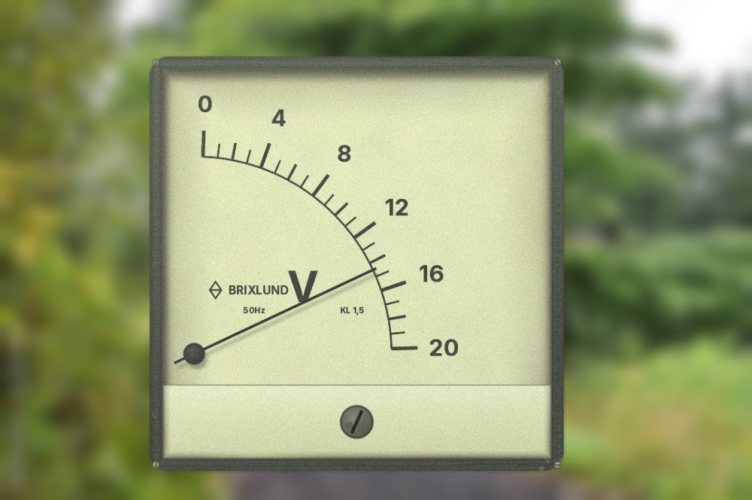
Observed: 14.5 V
